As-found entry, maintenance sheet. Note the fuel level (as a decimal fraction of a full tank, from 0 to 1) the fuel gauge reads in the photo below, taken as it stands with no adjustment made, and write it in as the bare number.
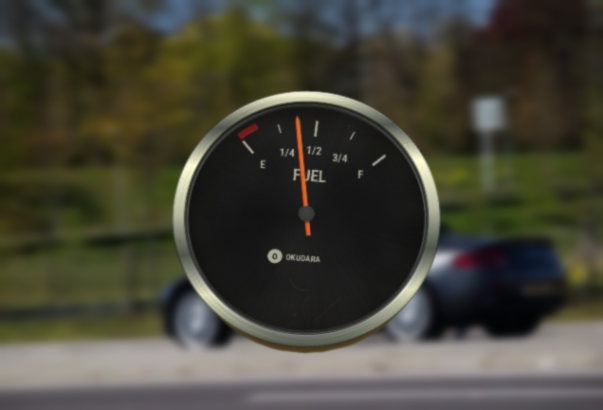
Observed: 0.375
